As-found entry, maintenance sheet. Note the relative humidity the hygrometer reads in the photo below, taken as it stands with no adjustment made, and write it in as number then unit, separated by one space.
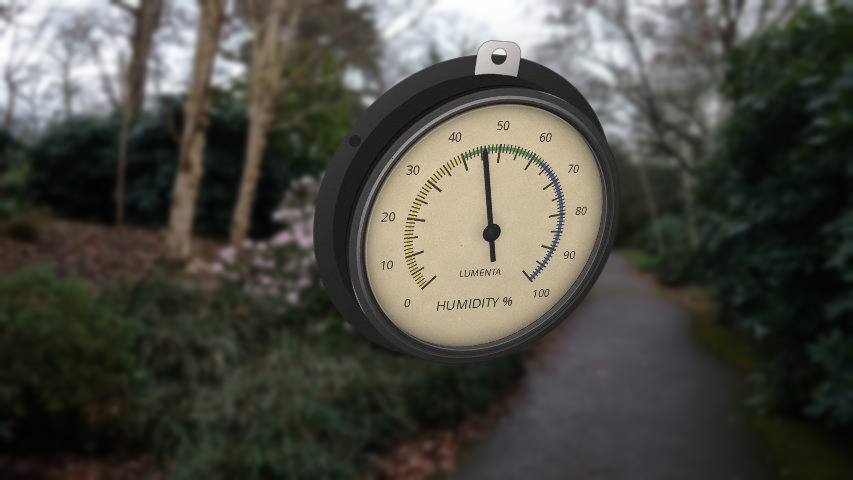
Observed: 45 %
